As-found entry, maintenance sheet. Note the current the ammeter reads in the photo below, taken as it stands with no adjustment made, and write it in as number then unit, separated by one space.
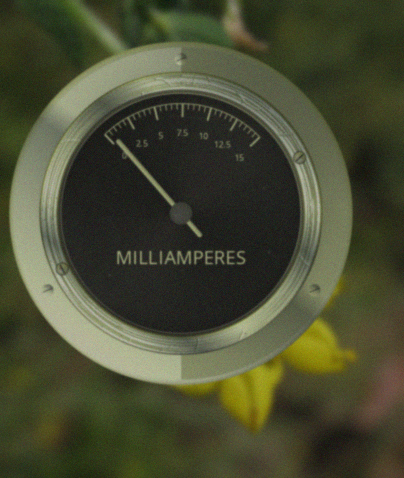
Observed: 0.5 mA
